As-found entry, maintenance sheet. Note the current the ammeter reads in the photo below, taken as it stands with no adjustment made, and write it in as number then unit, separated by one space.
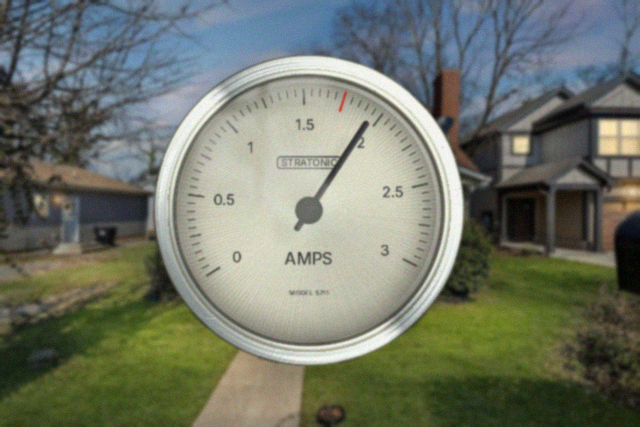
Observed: 1.95 A
